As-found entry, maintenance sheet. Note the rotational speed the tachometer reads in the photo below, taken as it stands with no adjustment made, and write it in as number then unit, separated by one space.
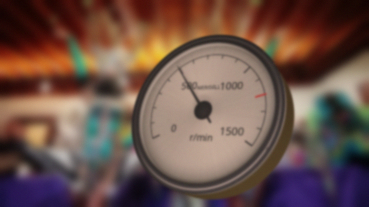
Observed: 500 rpm
